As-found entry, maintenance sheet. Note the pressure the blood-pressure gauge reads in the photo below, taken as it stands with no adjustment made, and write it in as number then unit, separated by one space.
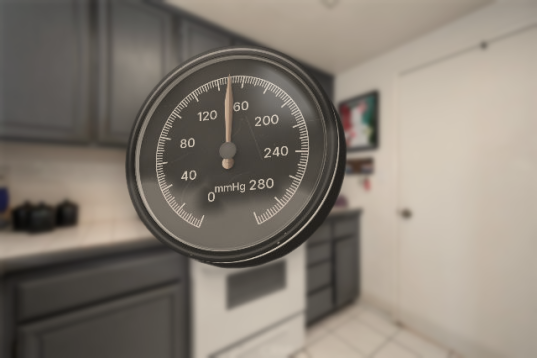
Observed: 150 mmHg
